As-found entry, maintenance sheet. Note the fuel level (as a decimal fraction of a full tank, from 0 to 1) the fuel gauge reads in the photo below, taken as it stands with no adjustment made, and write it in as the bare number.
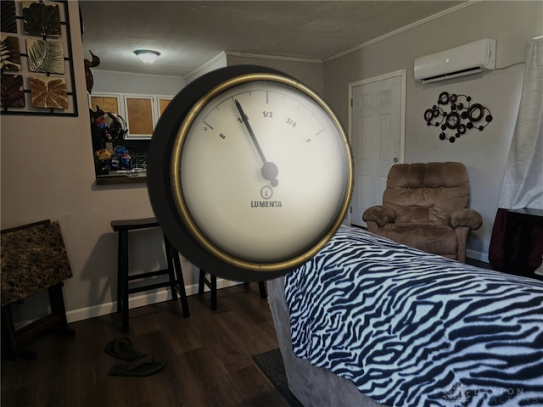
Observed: 0.25
